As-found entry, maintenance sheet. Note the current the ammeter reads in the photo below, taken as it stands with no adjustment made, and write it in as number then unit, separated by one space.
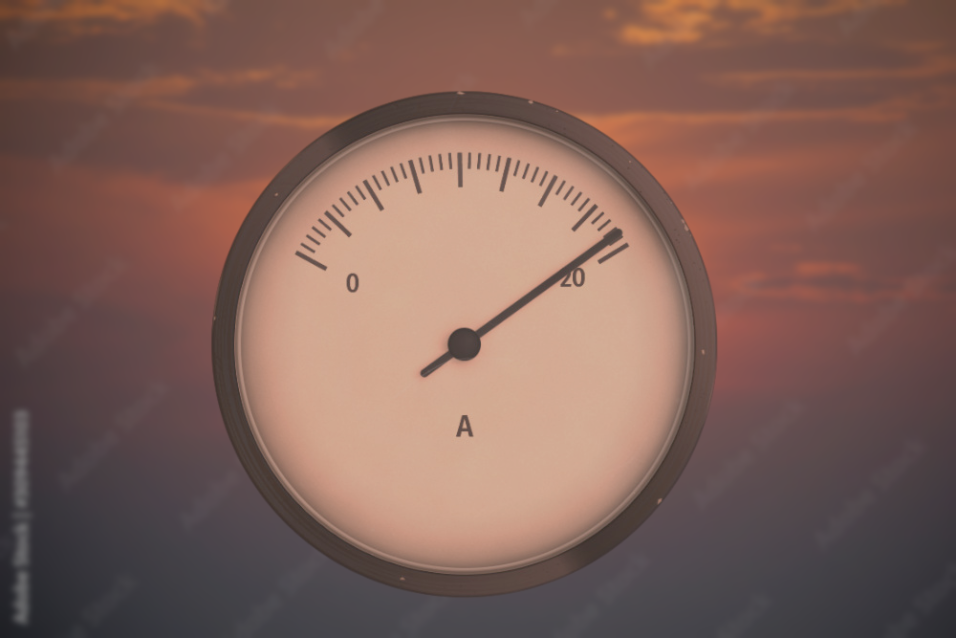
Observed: 19.25 A
